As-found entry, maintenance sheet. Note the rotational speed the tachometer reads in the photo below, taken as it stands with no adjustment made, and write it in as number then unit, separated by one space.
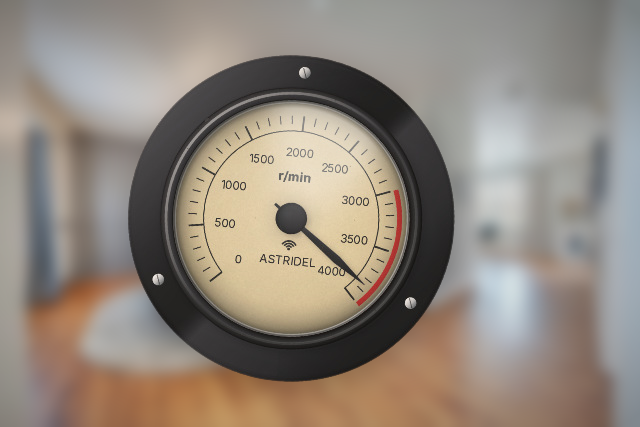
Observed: 3850 rpm
